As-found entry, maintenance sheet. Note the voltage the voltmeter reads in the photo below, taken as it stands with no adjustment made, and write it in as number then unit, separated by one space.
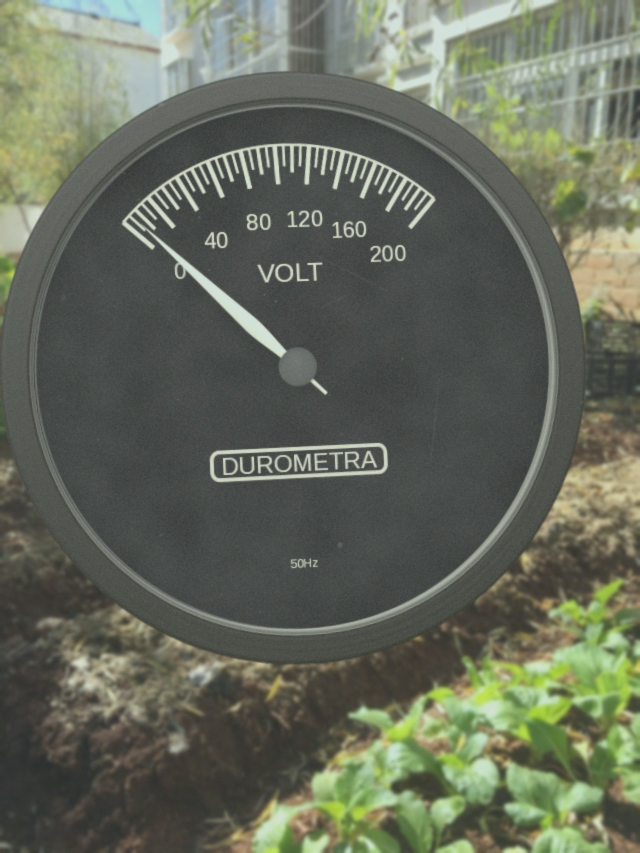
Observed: 5 V
